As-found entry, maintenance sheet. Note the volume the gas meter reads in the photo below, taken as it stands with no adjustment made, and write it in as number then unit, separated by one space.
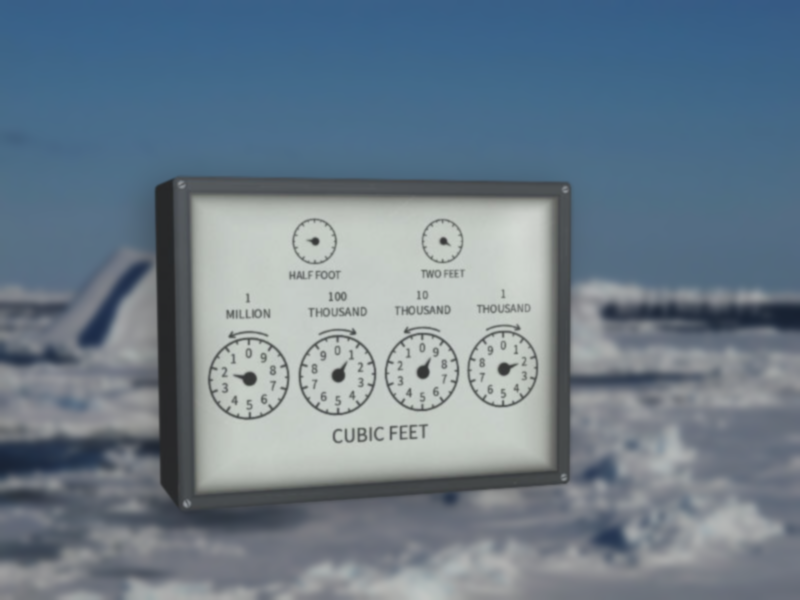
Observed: 209200 ft³
